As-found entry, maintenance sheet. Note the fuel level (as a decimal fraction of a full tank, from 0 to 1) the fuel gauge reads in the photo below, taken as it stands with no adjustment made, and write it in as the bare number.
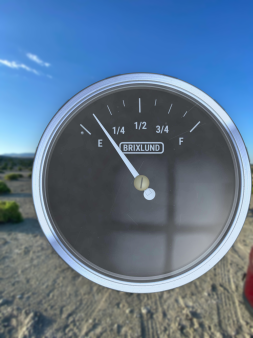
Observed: 0.125
